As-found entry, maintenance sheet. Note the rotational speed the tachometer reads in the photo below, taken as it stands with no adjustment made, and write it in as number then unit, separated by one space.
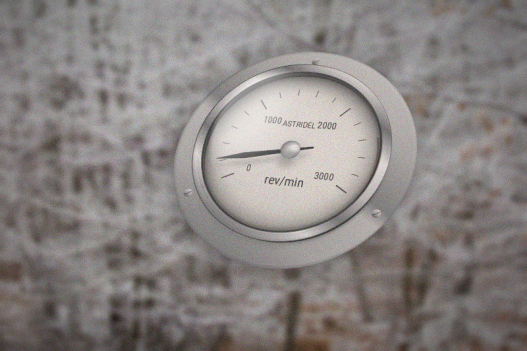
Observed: 200 rpm
